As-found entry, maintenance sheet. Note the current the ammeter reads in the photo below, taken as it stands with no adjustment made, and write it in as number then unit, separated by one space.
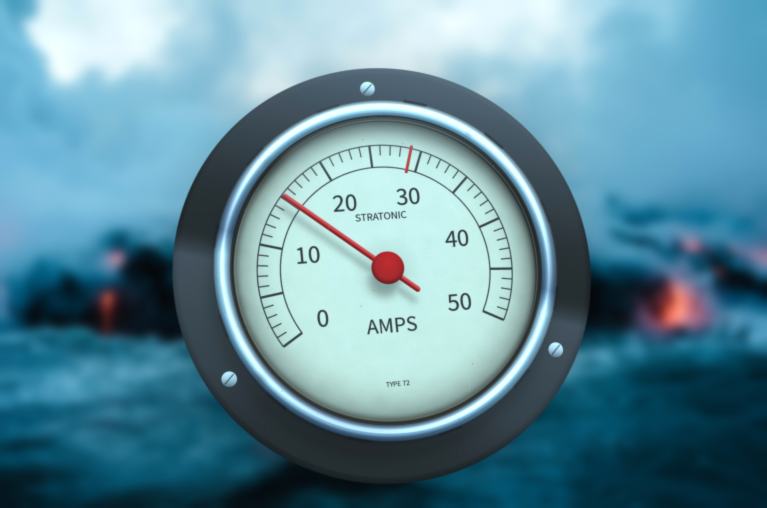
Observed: 15 A
